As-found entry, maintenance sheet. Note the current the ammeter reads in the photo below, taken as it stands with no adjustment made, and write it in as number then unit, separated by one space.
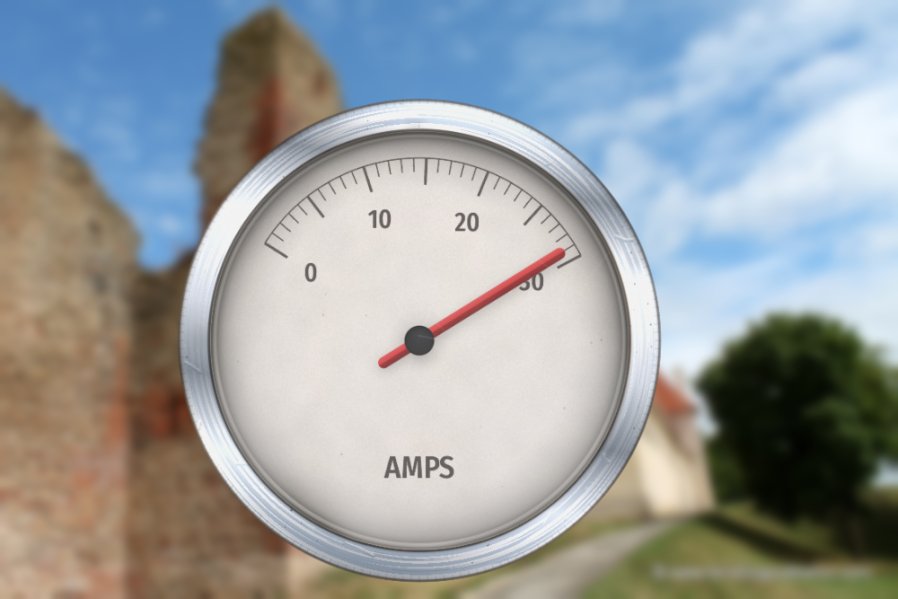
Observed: 29 A
